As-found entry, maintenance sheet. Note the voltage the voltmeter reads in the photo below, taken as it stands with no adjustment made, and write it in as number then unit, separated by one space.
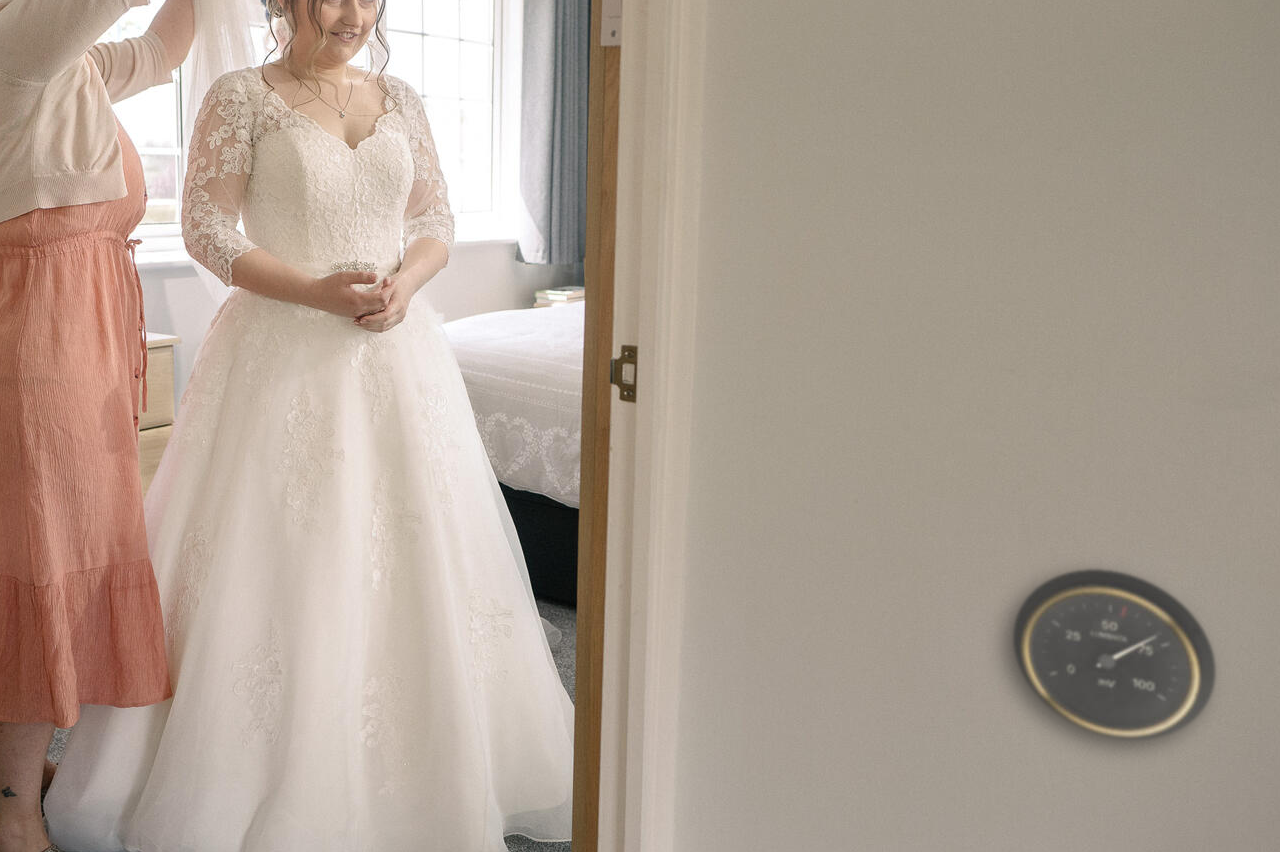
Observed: 70 mV
